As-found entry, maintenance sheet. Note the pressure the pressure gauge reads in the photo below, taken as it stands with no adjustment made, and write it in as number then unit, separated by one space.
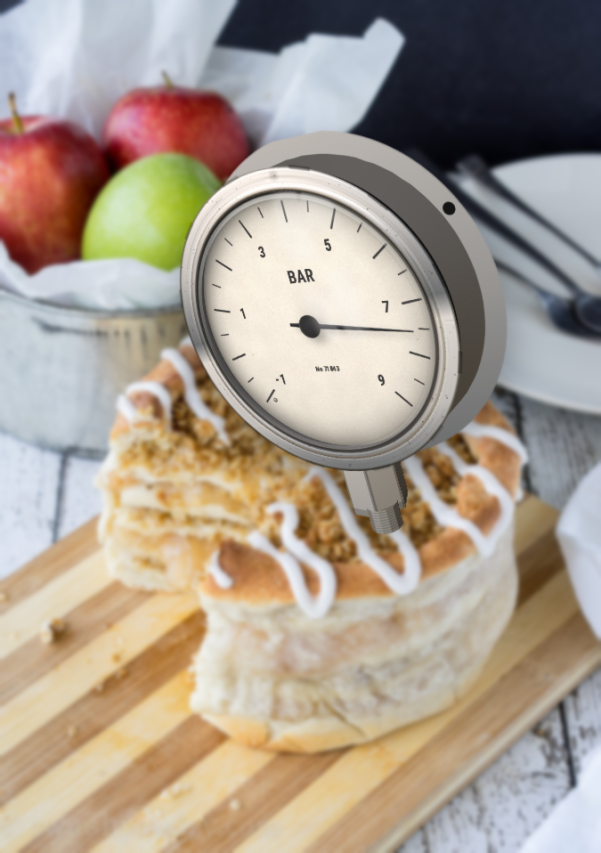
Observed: 7.5 bar
